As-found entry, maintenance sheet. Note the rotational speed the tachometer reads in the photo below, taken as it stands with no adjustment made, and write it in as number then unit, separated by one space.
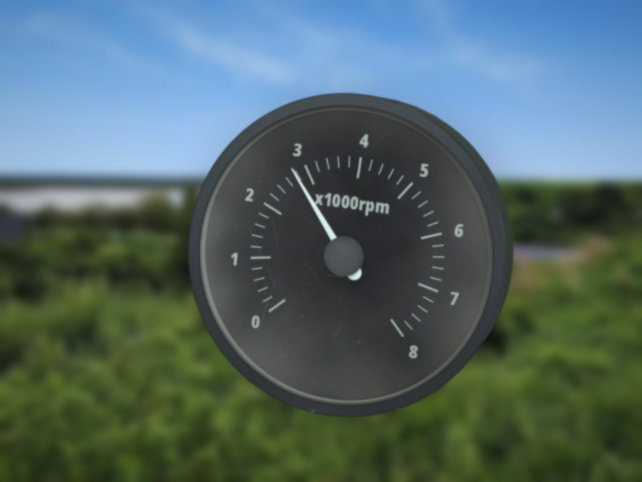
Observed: 2800 rpm
